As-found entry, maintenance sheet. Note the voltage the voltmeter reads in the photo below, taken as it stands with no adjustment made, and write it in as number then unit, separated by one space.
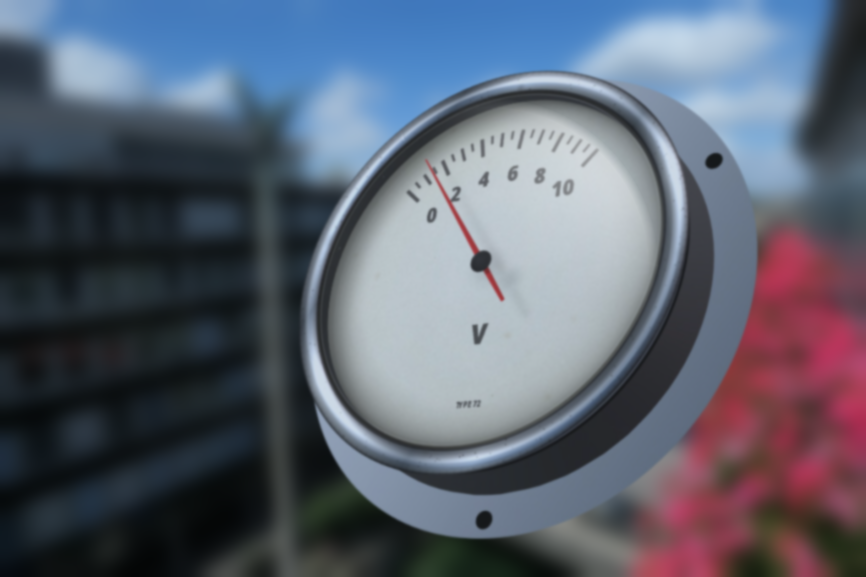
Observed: 1.5 V
